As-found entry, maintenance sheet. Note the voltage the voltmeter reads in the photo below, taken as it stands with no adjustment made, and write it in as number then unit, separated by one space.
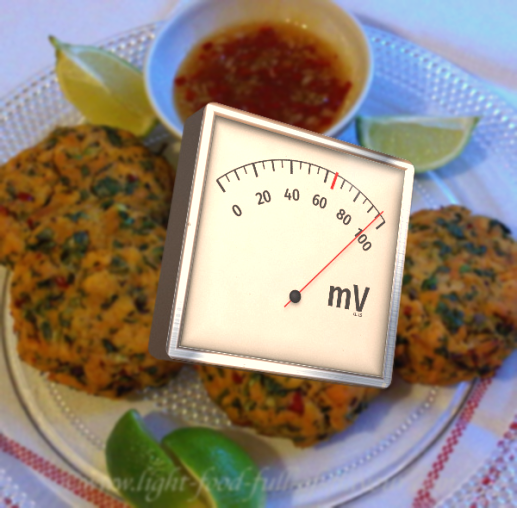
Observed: 95 mV
